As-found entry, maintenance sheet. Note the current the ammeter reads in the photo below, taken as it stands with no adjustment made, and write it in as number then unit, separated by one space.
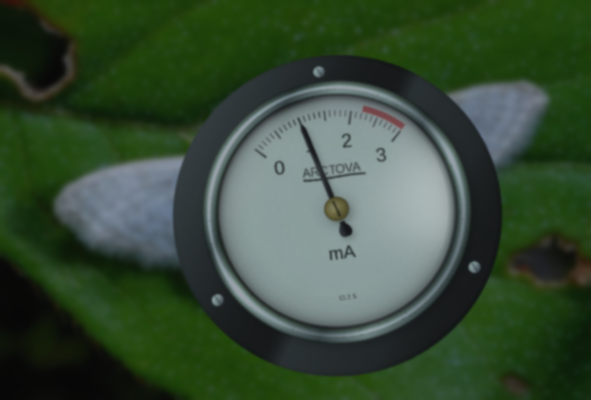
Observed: 1 mA
